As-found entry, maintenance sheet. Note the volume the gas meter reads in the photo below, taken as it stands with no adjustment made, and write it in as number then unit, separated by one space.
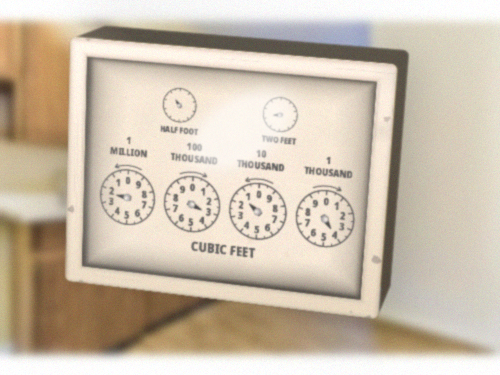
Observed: 231400 ft³
